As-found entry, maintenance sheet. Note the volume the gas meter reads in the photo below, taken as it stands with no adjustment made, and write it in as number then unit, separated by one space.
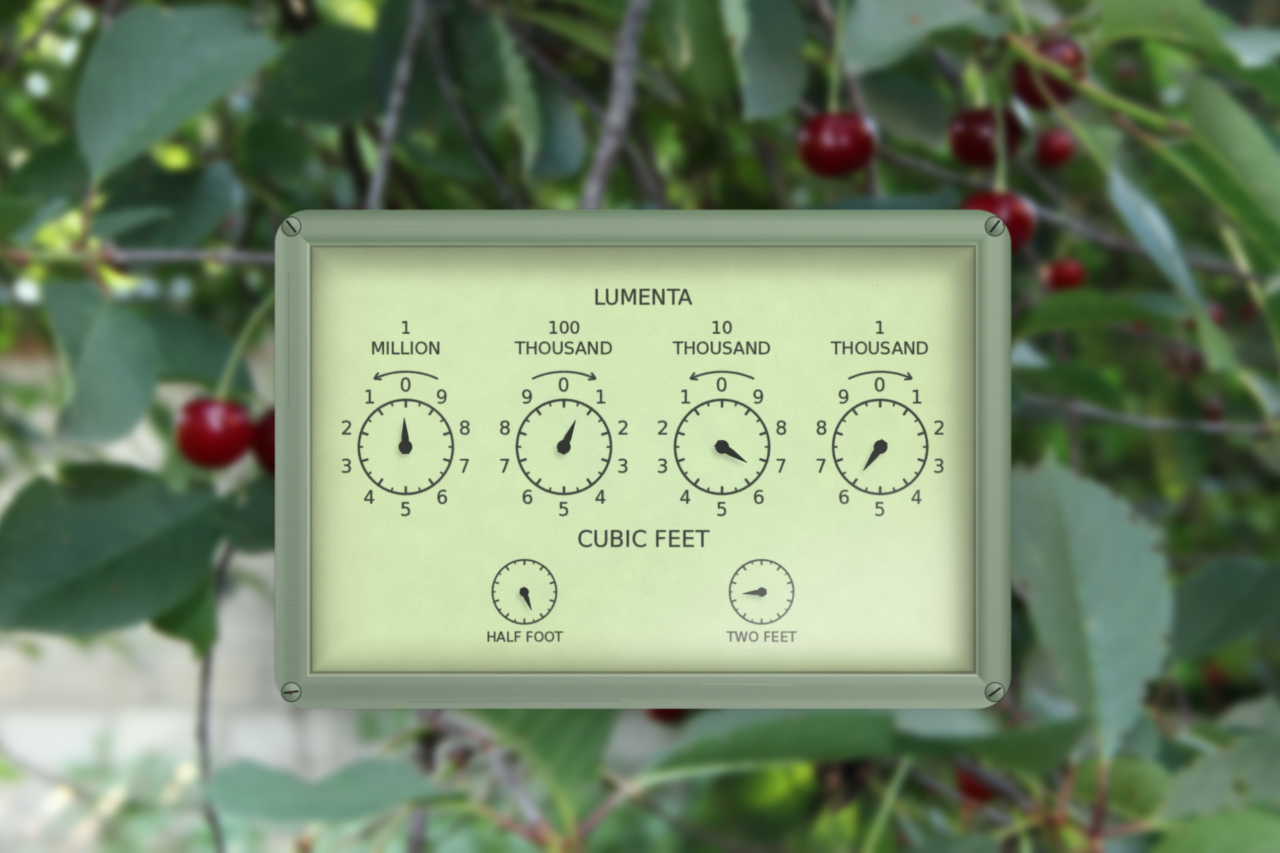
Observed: 6600 ft³
